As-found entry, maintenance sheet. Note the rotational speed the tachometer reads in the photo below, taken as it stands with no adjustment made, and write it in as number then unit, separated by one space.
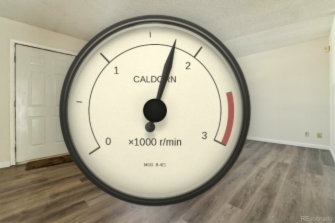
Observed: 1750 rpm
